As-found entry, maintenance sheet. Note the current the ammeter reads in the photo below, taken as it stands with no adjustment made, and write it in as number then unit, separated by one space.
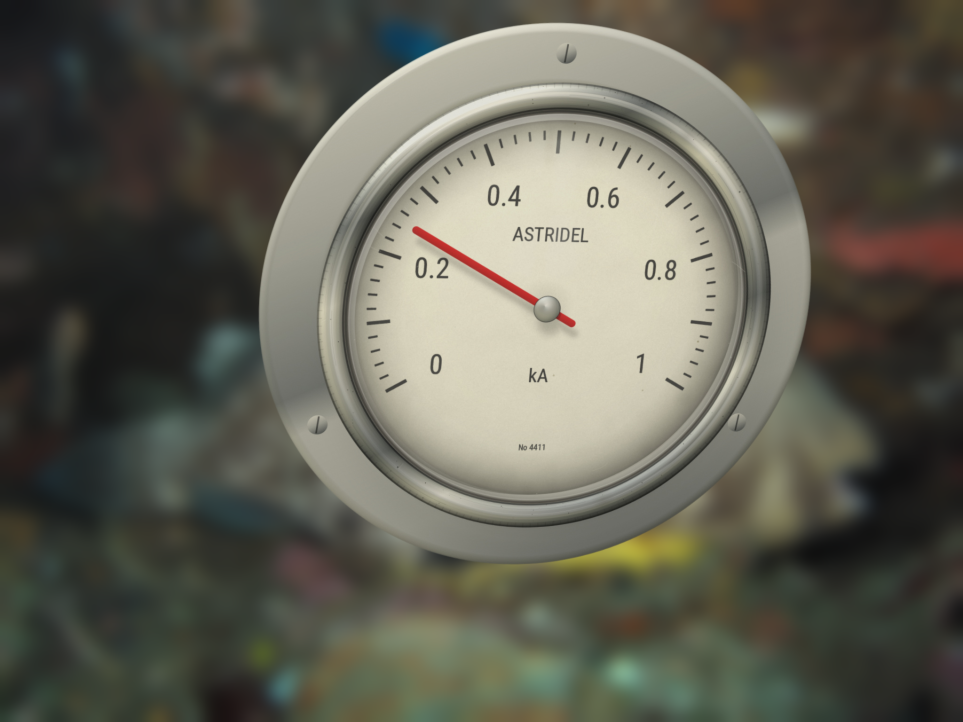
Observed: 0.25 kA
